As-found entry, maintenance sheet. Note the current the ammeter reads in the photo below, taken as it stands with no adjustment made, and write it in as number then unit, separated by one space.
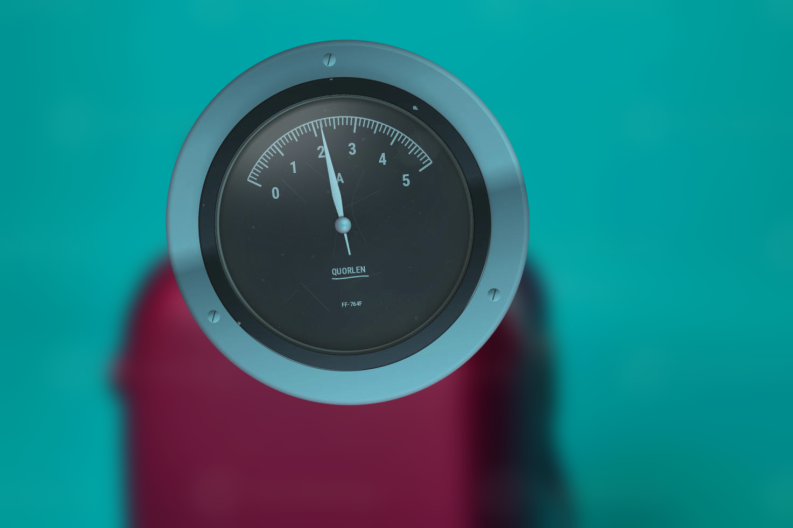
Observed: 2.2 A
